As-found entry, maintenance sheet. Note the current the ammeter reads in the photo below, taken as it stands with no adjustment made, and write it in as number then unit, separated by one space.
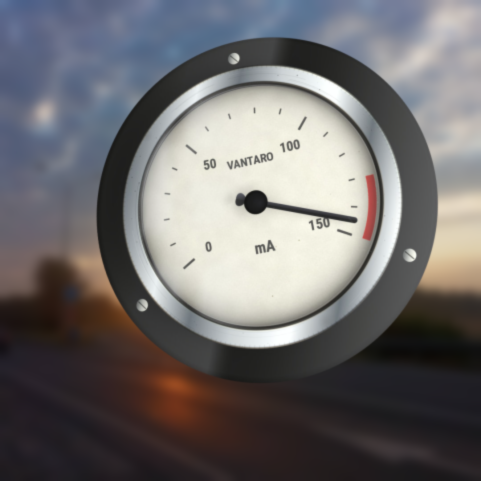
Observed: 145 mA
